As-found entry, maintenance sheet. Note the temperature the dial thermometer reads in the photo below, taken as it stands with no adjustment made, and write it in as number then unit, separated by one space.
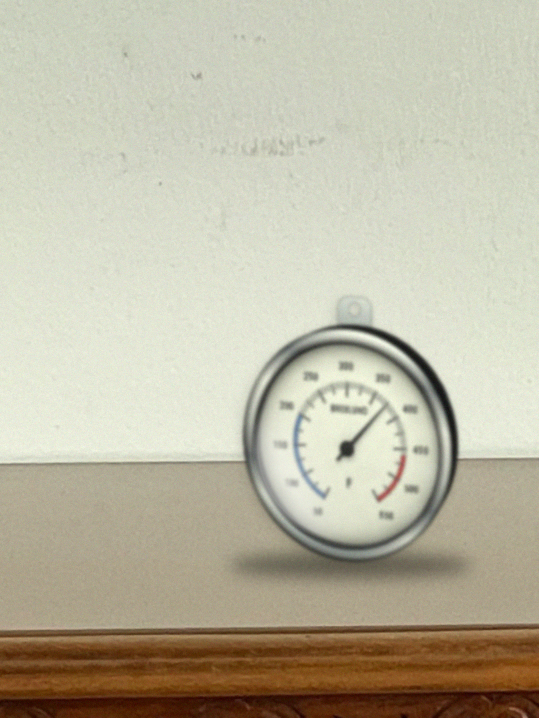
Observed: 375 °F
